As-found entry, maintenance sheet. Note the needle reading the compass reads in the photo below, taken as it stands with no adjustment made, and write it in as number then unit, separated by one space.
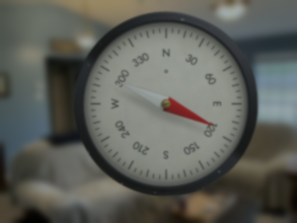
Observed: 115 °
